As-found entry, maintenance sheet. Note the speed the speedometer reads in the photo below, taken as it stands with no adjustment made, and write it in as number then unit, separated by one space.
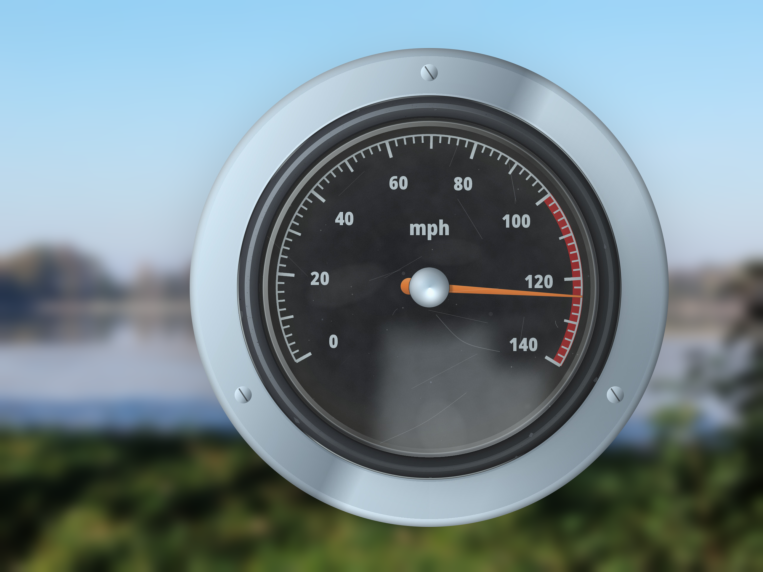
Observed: 124 mph
